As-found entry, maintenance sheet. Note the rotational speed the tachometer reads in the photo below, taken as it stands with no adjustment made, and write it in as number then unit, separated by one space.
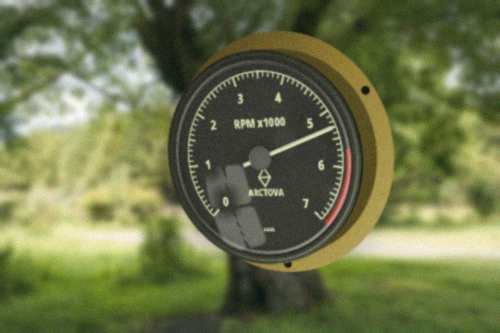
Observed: 5300 rpm
